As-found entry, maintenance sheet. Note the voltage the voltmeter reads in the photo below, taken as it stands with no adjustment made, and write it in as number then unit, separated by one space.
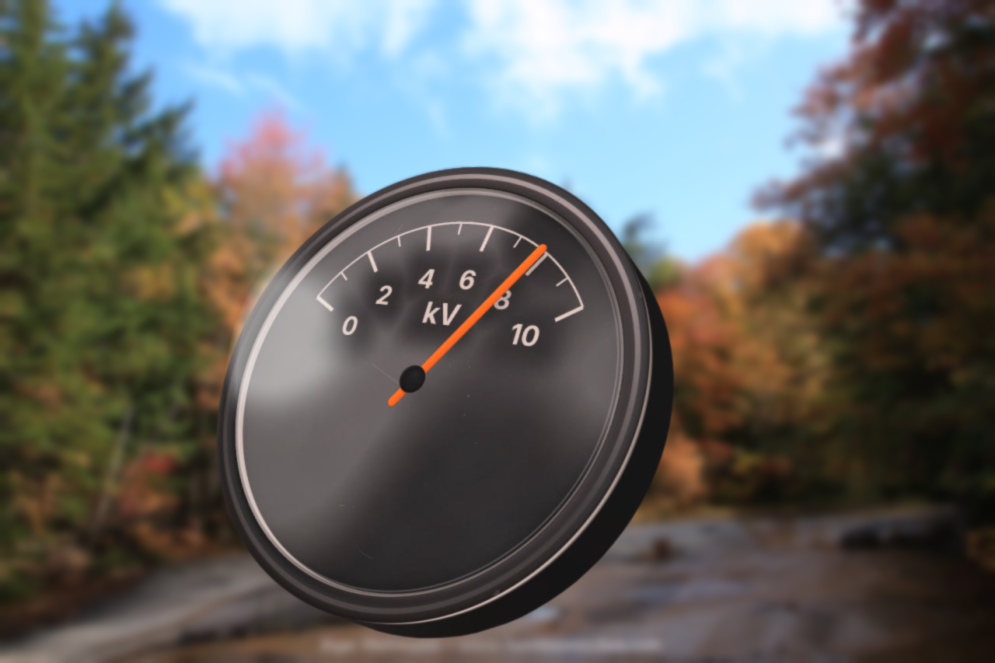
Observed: 8 kV
